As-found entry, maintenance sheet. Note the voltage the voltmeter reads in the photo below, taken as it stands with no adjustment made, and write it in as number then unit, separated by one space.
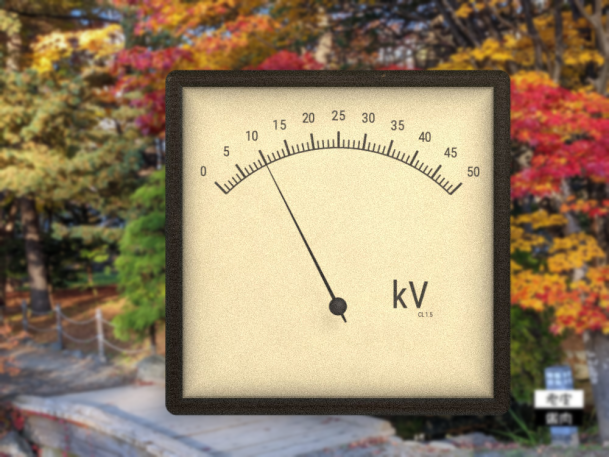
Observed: 10 kV
